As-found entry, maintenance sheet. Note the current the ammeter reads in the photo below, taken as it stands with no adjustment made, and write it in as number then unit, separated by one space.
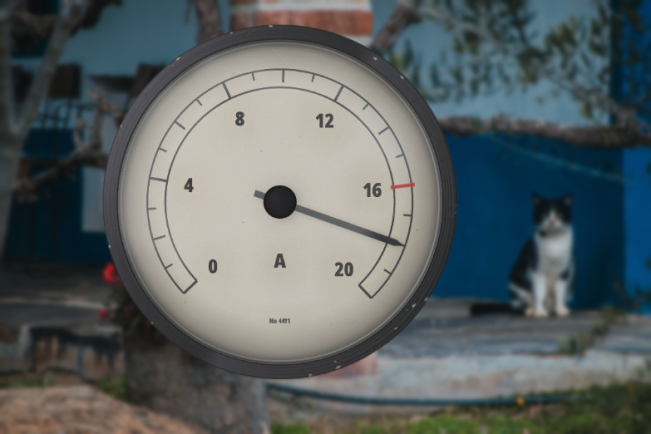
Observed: 18 A
